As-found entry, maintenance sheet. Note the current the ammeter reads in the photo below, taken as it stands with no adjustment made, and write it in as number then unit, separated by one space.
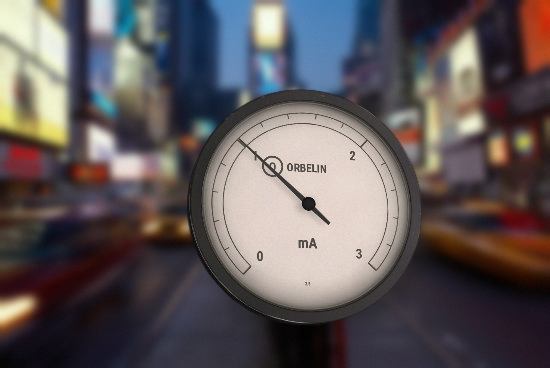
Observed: 1 mA
